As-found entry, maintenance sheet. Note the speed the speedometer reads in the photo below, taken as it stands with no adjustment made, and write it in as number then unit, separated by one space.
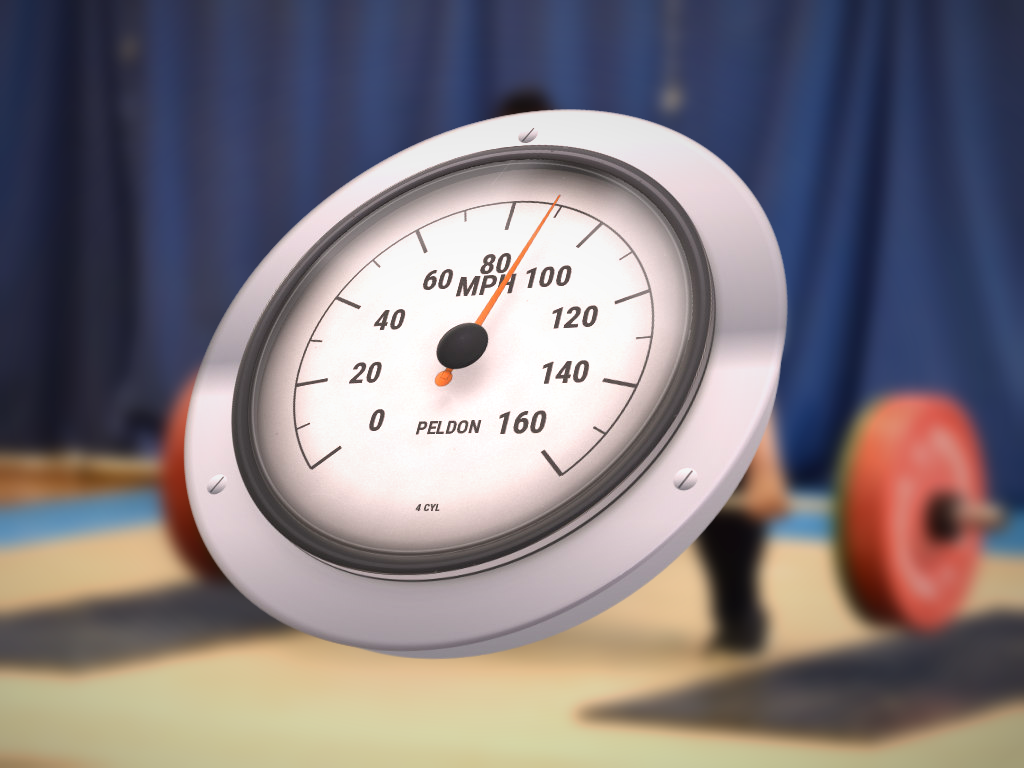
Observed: 90 mph
